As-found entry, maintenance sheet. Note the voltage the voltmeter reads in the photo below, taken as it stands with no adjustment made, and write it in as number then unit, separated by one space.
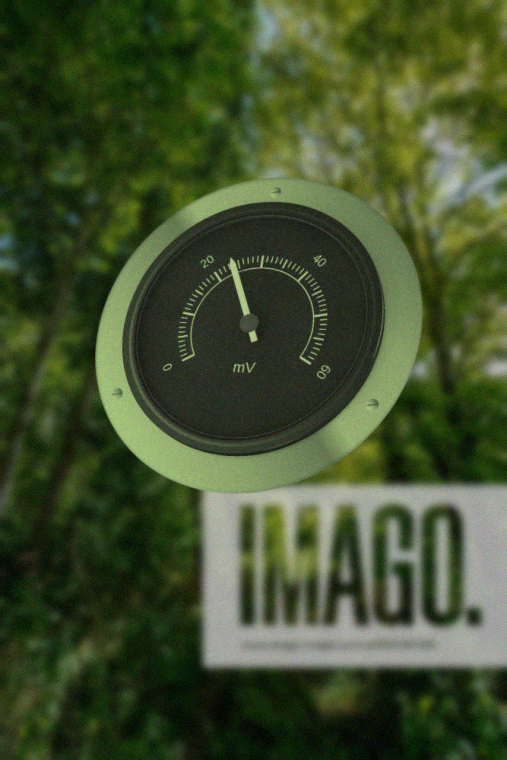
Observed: 24 mV
